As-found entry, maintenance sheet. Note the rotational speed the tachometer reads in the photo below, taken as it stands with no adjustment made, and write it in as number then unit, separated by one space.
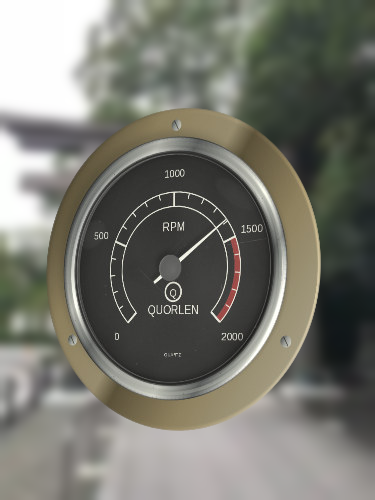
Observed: 1400 rpm
